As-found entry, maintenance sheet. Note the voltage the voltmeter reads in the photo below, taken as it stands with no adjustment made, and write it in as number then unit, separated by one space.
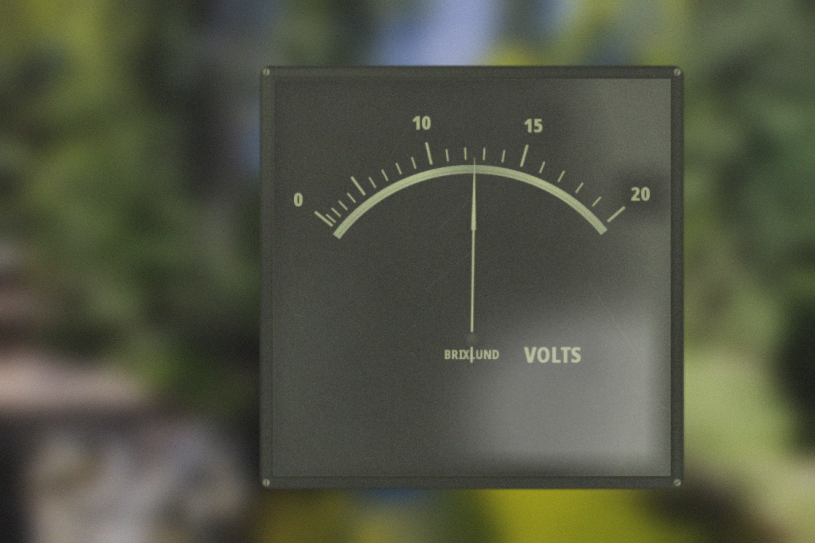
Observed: 12.5 V
